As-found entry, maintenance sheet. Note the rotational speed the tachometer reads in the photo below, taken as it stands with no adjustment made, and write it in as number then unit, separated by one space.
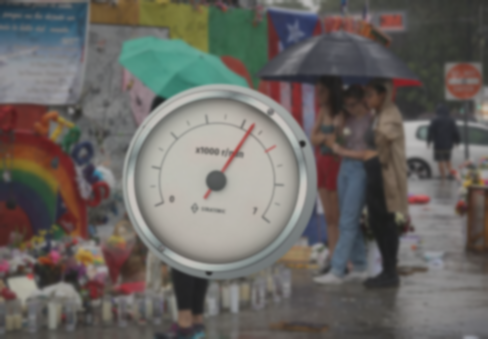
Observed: 4250 rpm
